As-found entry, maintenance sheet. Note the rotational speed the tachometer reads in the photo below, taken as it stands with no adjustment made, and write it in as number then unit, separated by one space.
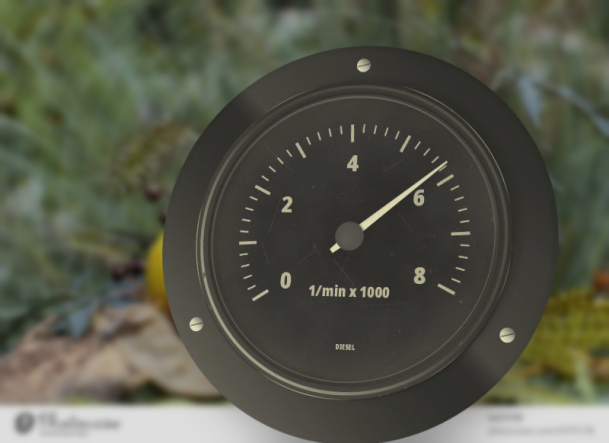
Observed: 5800 rpm
